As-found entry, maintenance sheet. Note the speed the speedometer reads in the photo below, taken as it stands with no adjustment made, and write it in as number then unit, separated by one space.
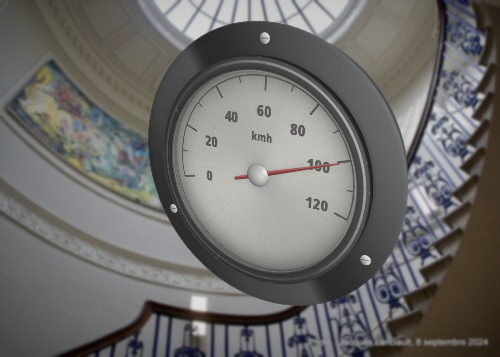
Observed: 100 km/h
